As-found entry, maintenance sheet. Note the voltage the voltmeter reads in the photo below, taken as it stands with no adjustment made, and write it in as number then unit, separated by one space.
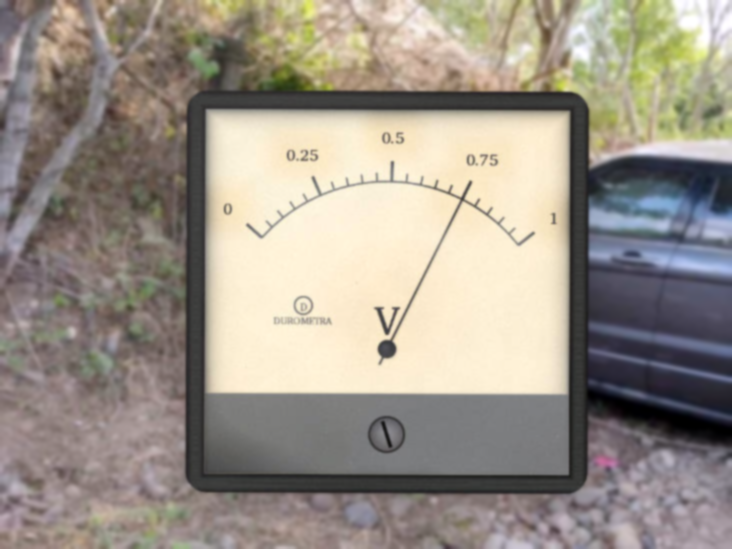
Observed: 0.75 V
